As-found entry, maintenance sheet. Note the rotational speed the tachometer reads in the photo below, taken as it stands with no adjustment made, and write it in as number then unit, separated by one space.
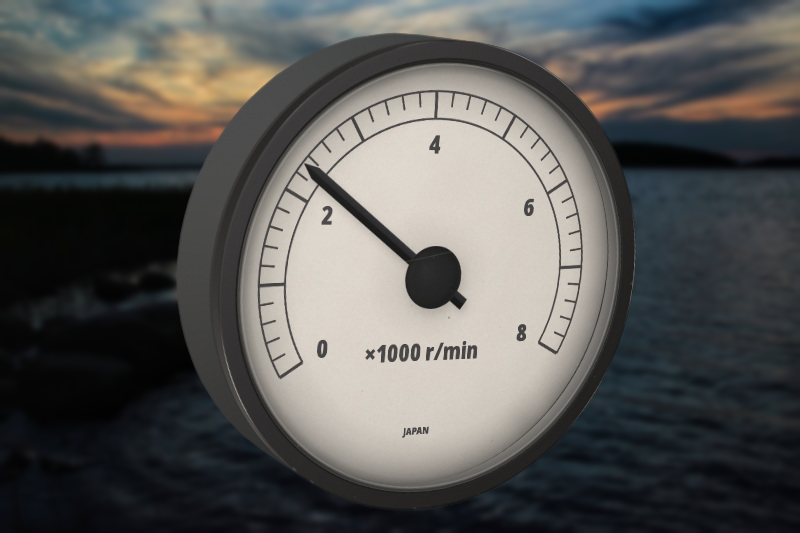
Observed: 2300 rpm
